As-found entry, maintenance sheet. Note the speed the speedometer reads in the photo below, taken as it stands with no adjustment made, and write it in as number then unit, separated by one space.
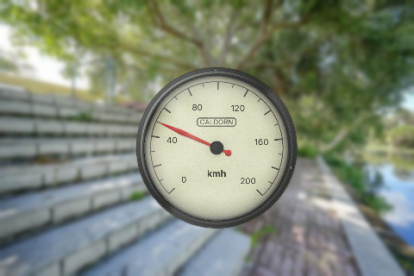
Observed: 50 km/h
